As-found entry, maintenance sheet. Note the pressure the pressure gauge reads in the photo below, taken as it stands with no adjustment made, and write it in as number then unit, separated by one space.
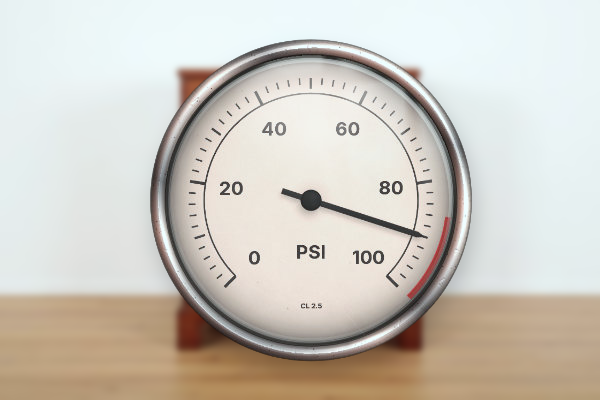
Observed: 90 psi
